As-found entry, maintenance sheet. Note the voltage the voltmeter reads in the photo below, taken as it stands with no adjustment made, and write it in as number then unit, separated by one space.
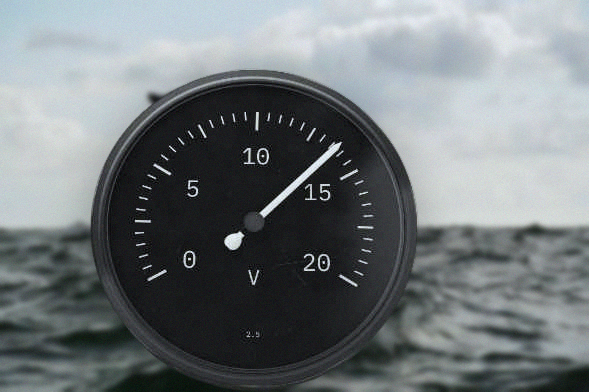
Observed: 13.75 V
